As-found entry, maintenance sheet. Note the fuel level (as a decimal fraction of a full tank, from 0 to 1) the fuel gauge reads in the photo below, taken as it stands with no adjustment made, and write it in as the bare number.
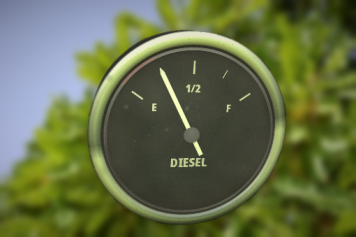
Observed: 0.25
